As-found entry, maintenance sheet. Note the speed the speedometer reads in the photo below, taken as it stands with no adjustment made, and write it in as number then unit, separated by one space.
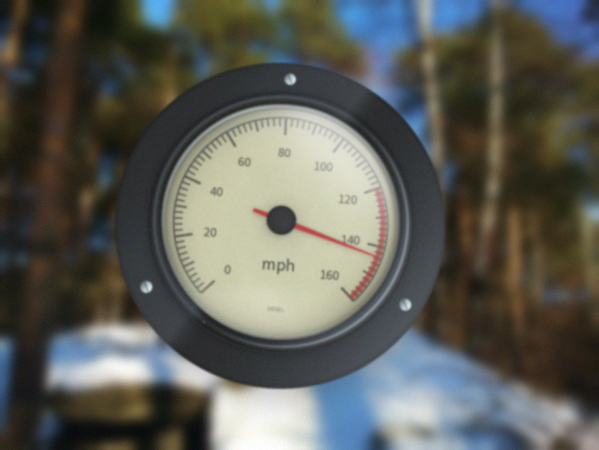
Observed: 144 mph
